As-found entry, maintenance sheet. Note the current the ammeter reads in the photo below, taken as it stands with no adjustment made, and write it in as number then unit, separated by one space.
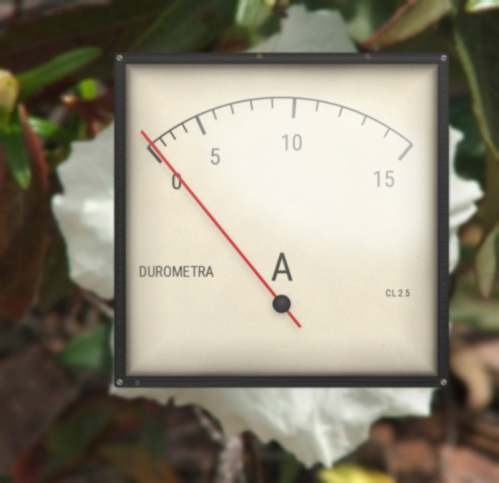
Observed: 1 A
